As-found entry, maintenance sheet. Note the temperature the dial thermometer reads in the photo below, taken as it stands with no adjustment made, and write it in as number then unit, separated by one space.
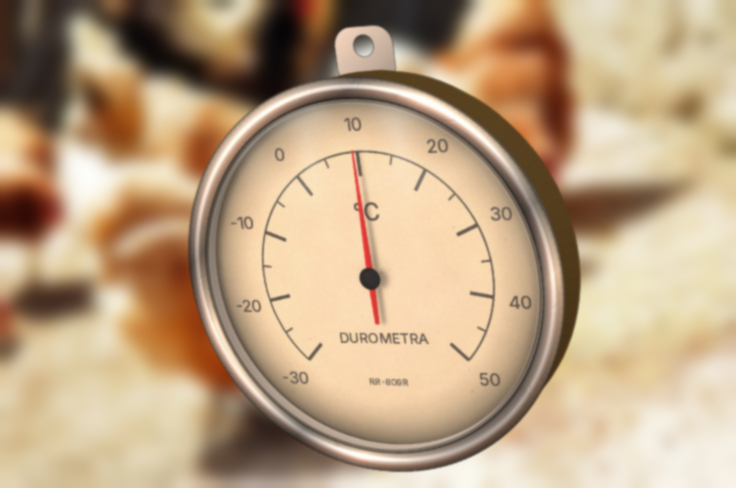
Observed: 10 °C
